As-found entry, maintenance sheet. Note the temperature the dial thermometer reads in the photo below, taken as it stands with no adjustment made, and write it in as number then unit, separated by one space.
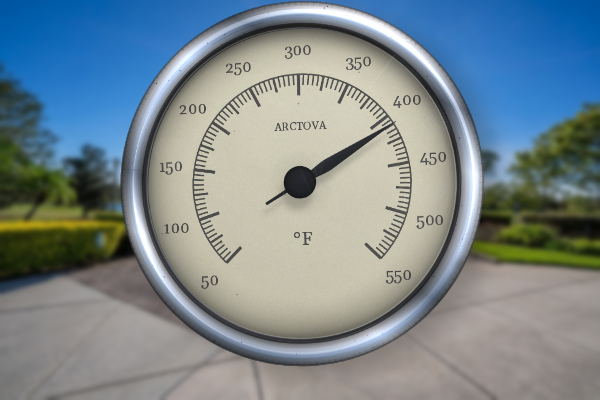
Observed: 410 °F
